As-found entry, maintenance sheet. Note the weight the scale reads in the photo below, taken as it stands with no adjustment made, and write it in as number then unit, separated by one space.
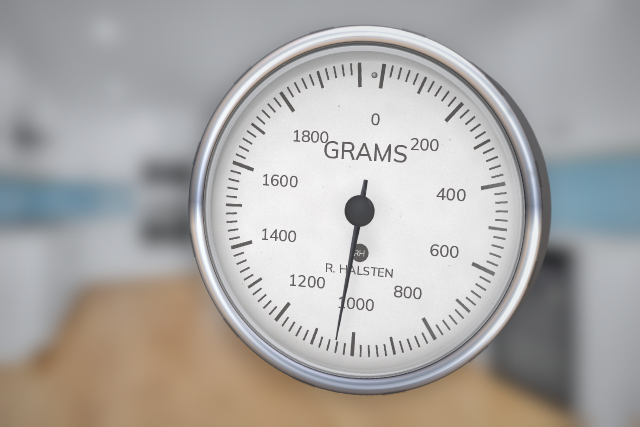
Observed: 1040 g
